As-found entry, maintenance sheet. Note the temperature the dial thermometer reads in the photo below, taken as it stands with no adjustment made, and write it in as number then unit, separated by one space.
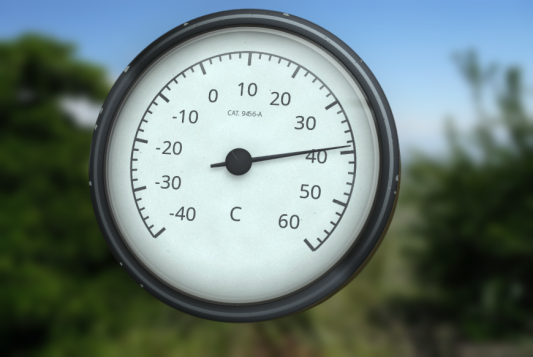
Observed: 39 °C
